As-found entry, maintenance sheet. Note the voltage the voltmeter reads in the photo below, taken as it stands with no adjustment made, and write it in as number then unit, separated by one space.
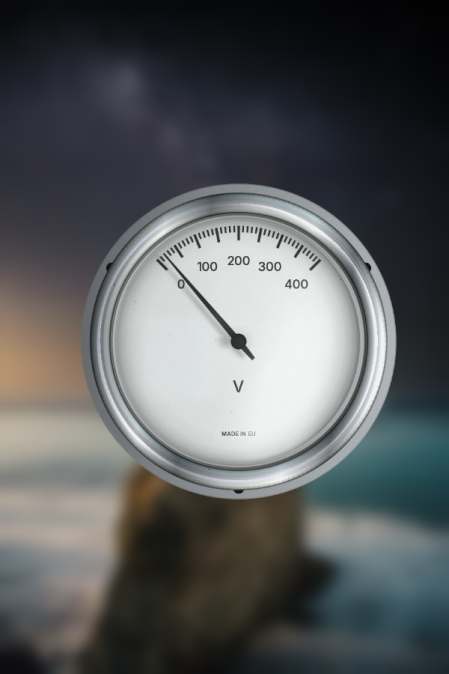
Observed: 20 V
